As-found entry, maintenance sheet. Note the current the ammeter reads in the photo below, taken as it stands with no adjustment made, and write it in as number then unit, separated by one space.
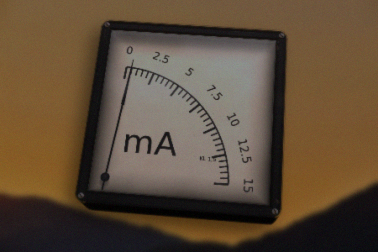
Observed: 0.5 mA
